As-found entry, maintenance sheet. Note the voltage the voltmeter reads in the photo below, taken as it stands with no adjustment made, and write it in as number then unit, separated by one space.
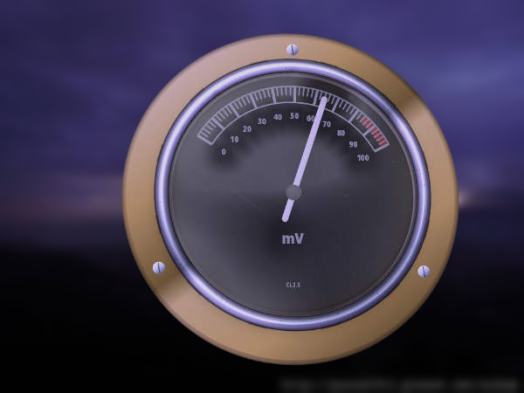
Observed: 64 mV
